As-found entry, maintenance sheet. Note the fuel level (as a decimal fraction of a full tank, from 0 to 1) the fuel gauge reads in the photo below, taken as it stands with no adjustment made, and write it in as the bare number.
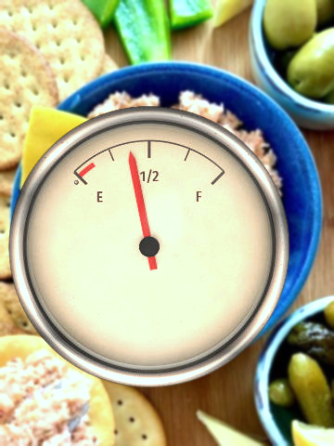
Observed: 0.375
